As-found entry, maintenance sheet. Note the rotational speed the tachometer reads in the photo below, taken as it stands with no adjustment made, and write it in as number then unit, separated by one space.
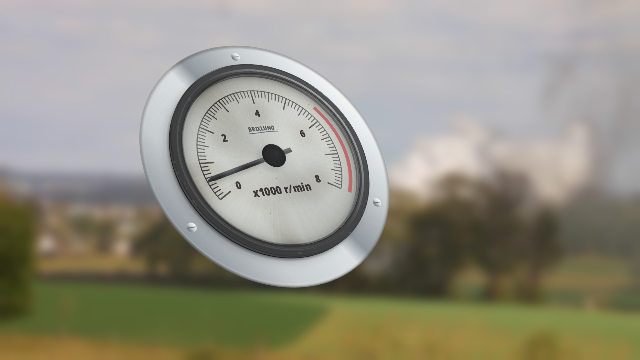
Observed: 500 rpm
